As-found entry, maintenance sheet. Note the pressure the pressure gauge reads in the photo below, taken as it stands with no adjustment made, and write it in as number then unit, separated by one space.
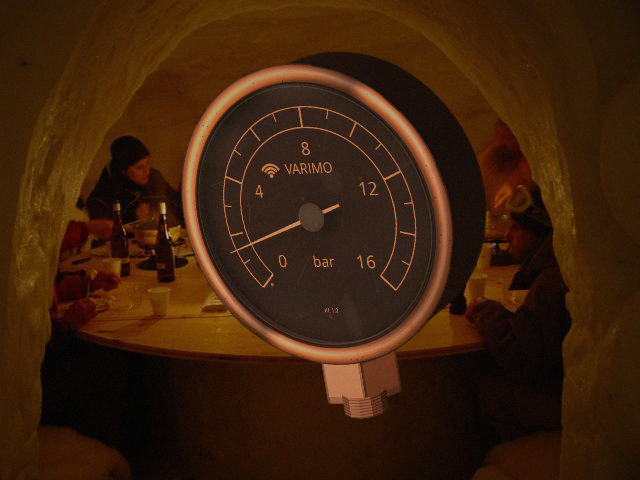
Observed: 1.5 bar
